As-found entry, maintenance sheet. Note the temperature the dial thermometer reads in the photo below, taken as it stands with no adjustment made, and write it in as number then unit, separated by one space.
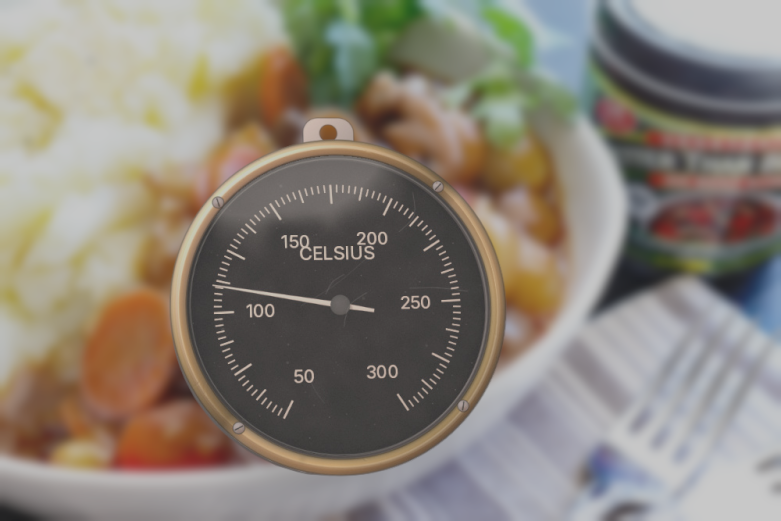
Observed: 110 °C
